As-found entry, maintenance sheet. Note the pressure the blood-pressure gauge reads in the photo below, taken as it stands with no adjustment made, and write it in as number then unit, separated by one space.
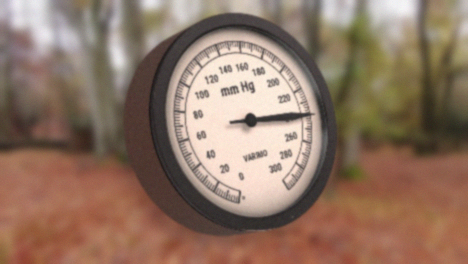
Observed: 240 mmHg
